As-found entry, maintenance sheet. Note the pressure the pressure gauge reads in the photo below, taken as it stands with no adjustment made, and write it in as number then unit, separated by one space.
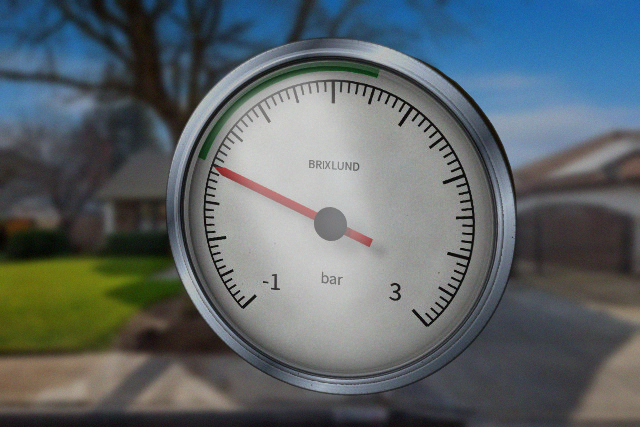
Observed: 0 bar
